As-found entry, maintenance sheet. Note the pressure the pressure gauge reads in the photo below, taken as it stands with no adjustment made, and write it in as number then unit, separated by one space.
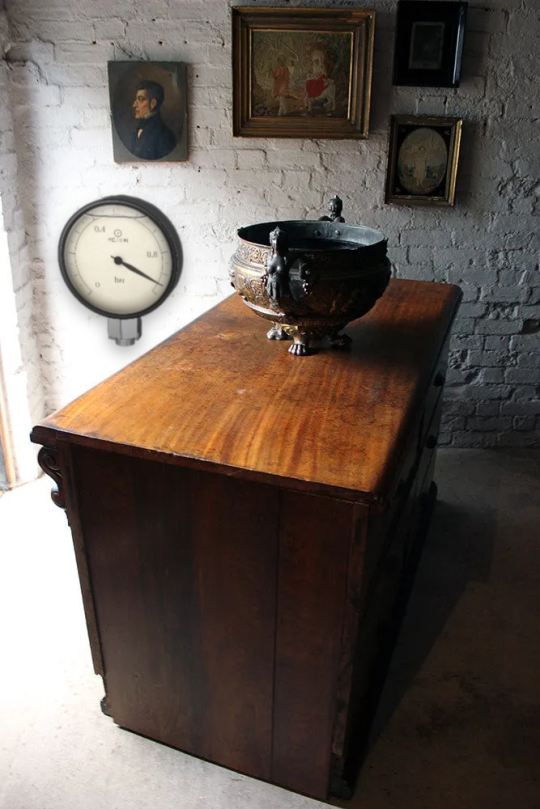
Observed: 0.95 bar
